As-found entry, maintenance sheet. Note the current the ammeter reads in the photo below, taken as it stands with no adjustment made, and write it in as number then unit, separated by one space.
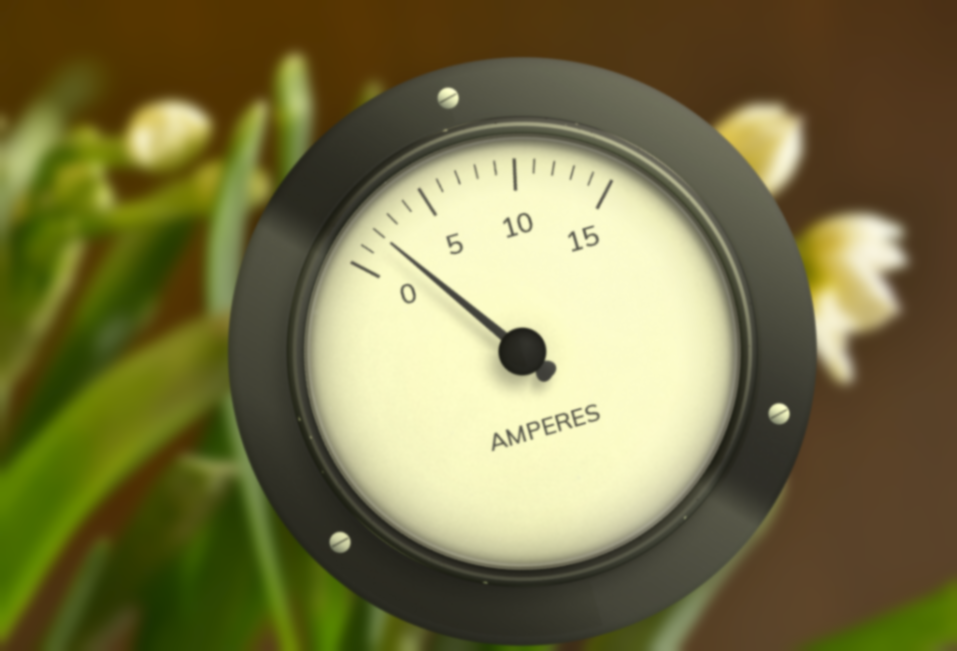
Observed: 2 A
